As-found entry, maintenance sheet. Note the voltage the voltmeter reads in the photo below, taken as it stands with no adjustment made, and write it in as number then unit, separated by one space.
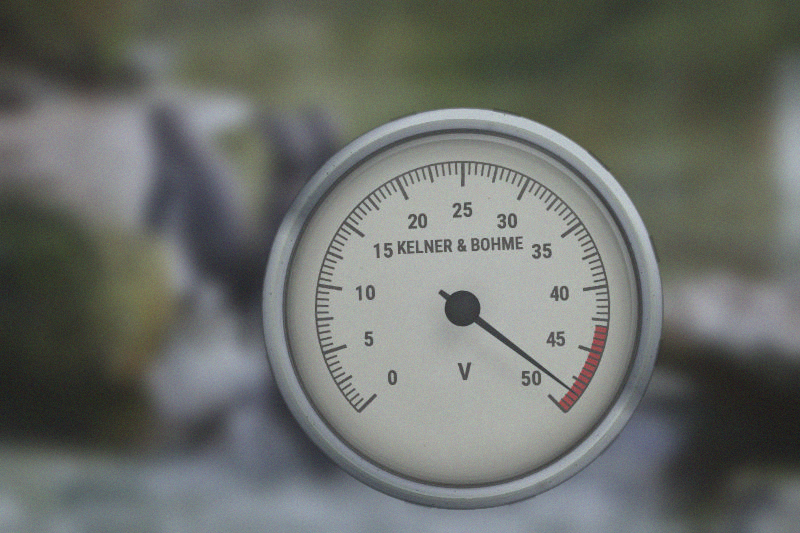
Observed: 48.5 V
